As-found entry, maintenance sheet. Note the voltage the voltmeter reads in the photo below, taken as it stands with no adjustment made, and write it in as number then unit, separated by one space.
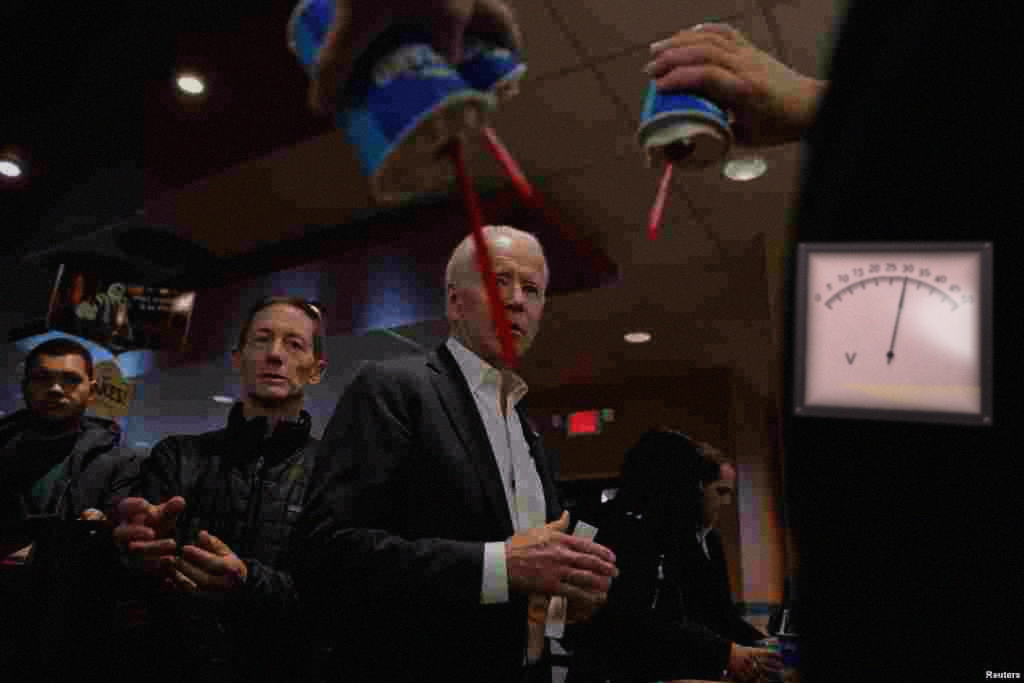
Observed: 30 V
